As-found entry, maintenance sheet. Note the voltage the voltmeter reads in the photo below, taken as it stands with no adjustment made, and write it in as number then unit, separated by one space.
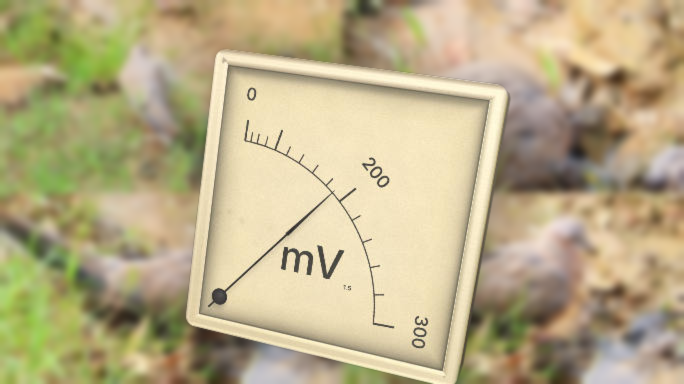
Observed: 190 mV
